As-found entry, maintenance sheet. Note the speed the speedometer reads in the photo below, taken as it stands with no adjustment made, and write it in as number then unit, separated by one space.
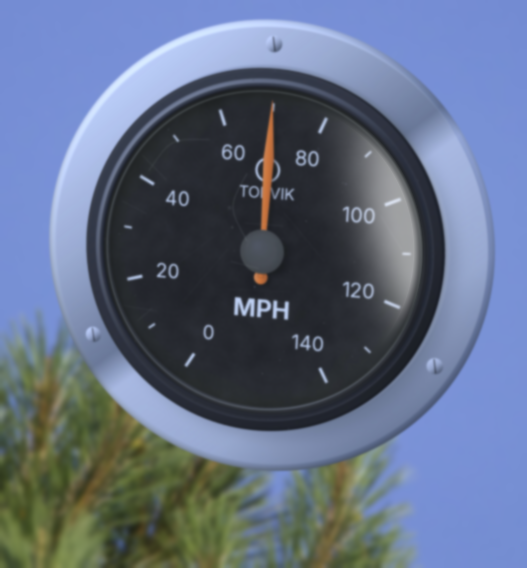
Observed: 70 mph
